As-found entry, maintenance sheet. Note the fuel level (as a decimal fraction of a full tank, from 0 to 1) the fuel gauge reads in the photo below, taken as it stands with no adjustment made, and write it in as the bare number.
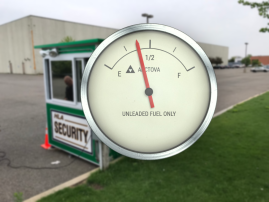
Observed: 0.375
